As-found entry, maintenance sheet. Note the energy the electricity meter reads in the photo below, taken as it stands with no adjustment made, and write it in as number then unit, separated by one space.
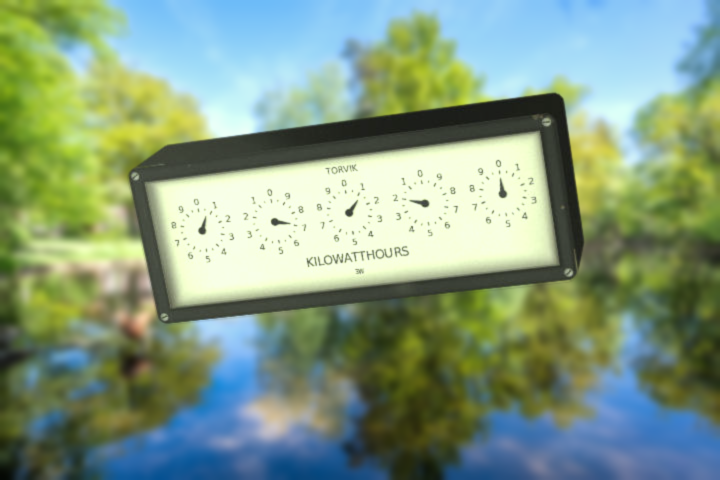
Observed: 7120 kWh
